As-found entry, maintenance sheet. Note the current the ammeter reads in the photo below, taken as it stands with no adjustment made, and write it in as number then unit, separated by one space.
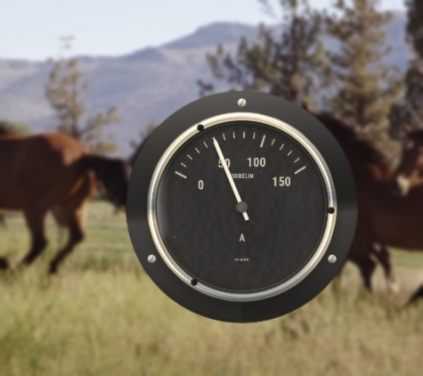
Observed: 50 A
